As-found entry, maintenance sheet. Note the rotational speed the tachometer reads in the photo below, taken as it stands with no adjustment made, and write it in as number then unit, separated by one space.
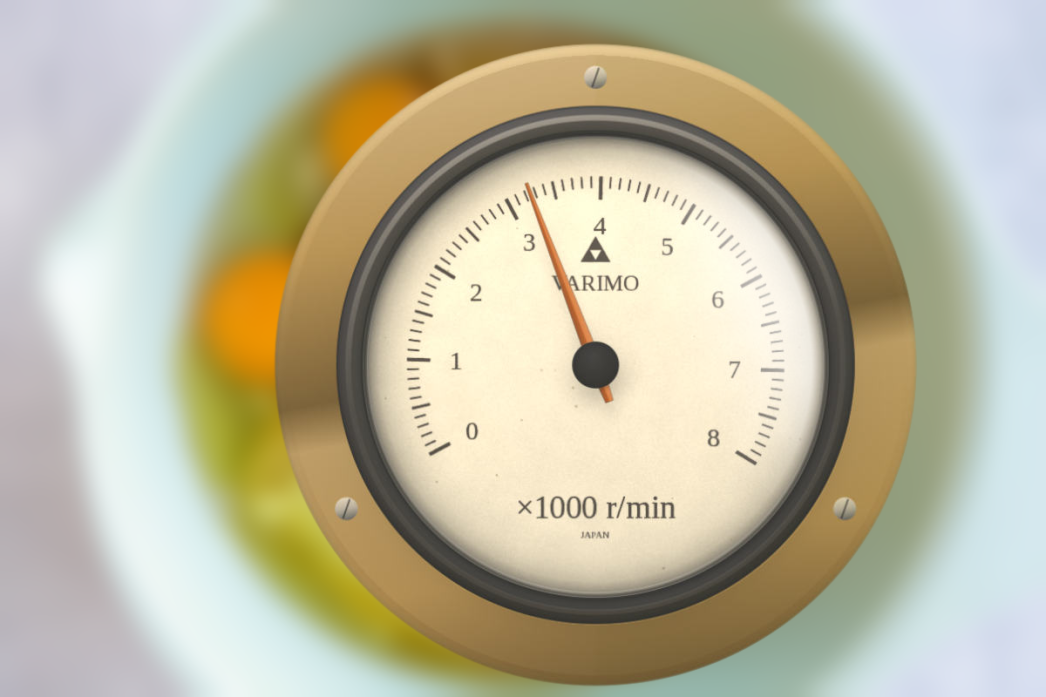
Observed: 3250 rpm
